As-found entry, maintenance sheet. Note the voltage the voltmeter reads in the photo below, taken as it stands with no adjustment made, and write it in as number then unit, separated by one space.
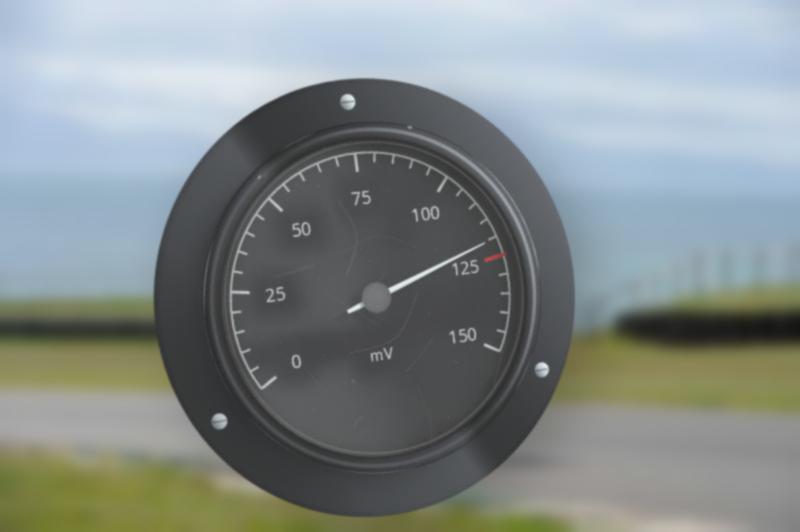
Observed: 120 mV
